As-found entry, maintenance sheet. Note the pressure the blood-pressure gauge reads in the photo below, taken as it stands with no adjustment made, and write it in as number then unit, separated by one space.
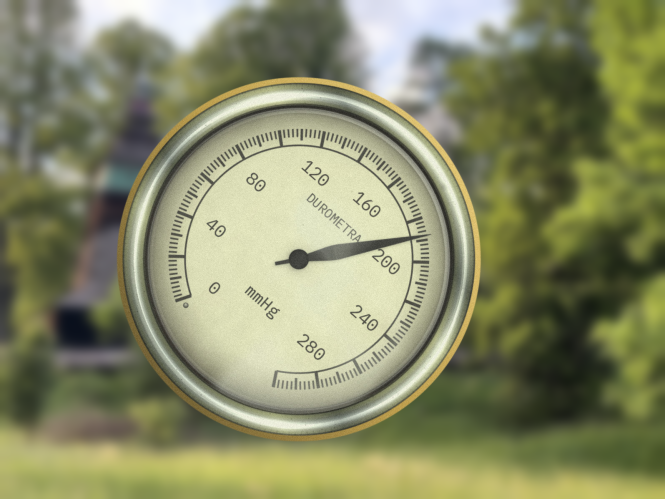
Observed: 188 mmHg
